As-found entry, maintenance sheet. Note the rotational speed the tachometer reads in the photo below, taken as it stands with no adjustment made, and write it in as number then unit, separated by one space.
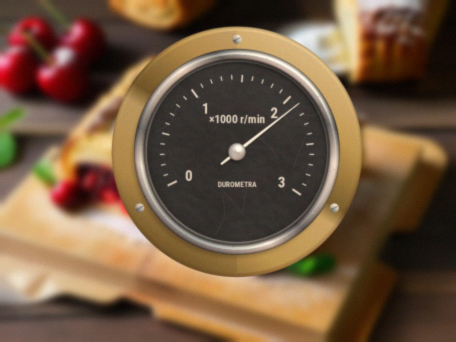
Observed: 2100 rpm
